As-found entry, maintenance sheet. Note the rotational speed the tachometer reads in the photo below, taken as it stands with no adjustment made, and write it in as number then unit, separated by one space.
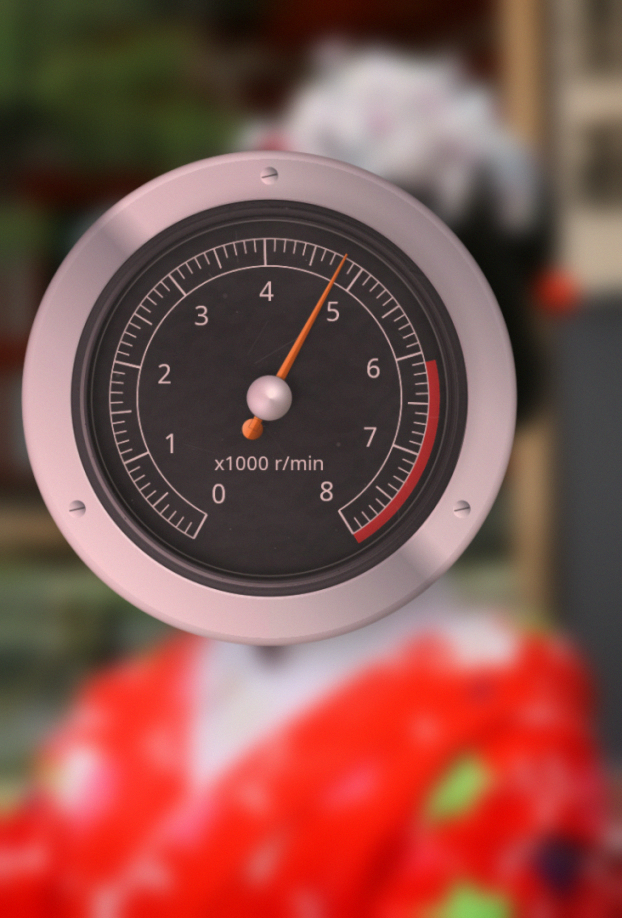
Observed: 4800 rpm
